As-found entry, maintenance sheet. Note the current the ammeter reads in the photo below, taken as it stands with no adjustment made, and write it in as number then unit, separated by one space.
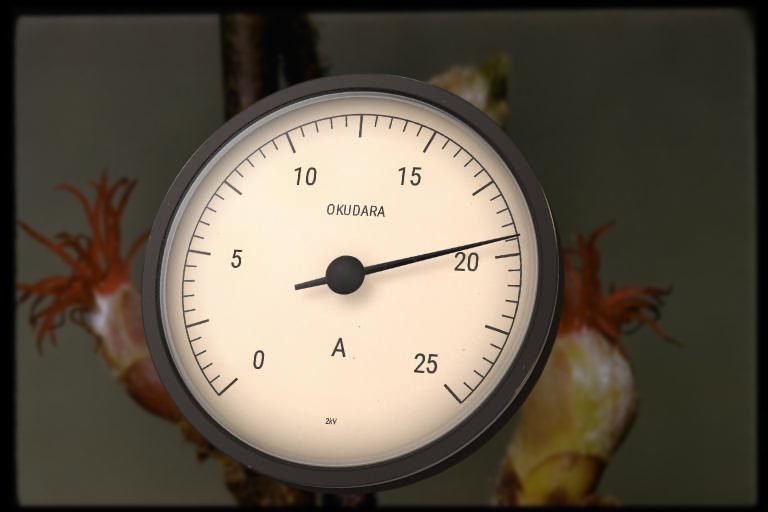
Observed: 19.5 A
